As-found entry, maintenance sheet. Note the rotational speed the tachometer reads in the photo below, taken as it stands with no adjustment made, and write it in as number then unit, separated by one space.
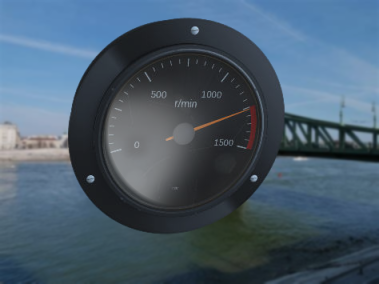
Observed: 1250 rpm
